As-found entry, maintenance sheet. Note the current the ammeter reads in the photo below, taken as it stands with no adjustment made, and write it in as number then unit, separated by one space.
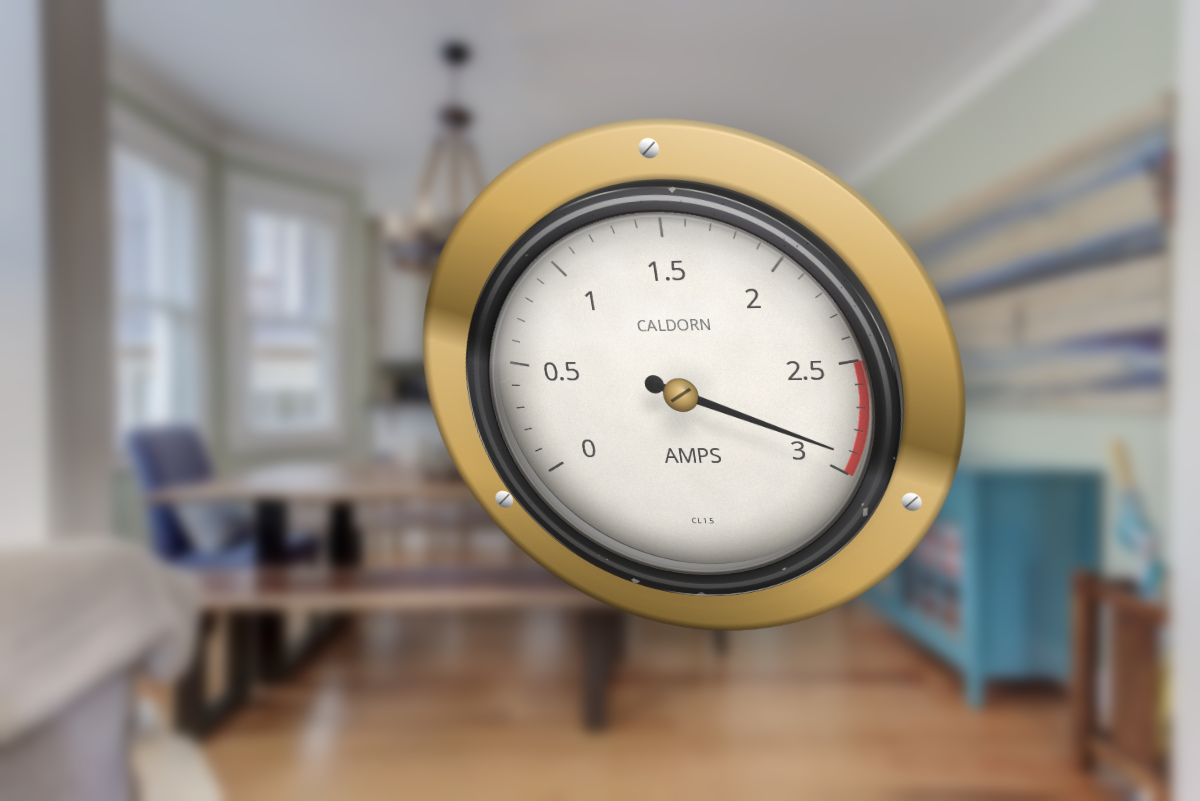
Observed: 2.9 A
